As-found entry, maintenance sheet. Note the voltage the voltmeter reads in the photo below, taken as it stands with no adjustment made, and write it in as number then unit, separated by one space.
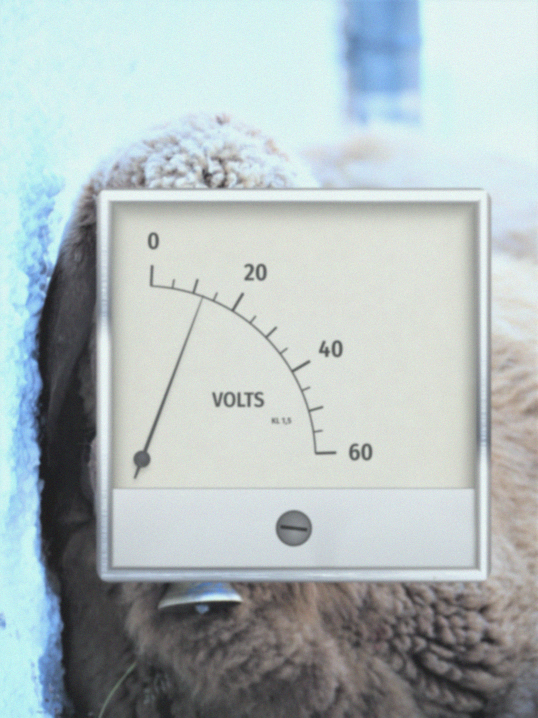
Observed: 12.5 V
